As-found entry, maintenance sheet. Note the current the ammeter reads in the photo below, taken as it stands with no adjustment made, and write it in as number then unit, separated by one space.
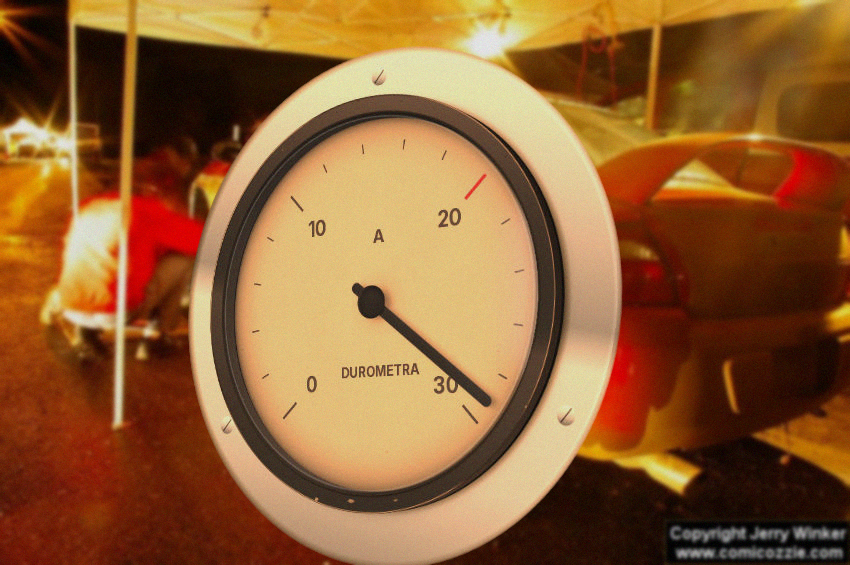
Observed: 29 A
